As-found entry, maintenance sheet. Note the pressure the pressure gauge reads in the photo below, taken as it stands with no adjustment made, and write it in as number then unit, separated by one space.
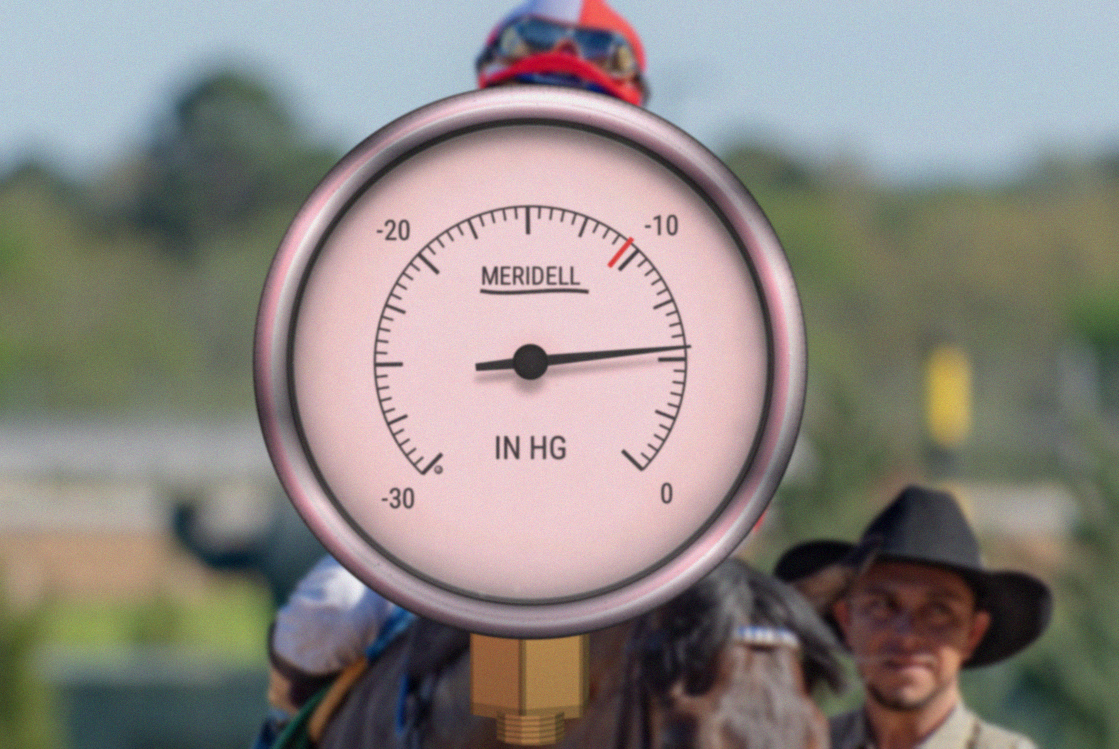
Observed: -5.5 inHg
